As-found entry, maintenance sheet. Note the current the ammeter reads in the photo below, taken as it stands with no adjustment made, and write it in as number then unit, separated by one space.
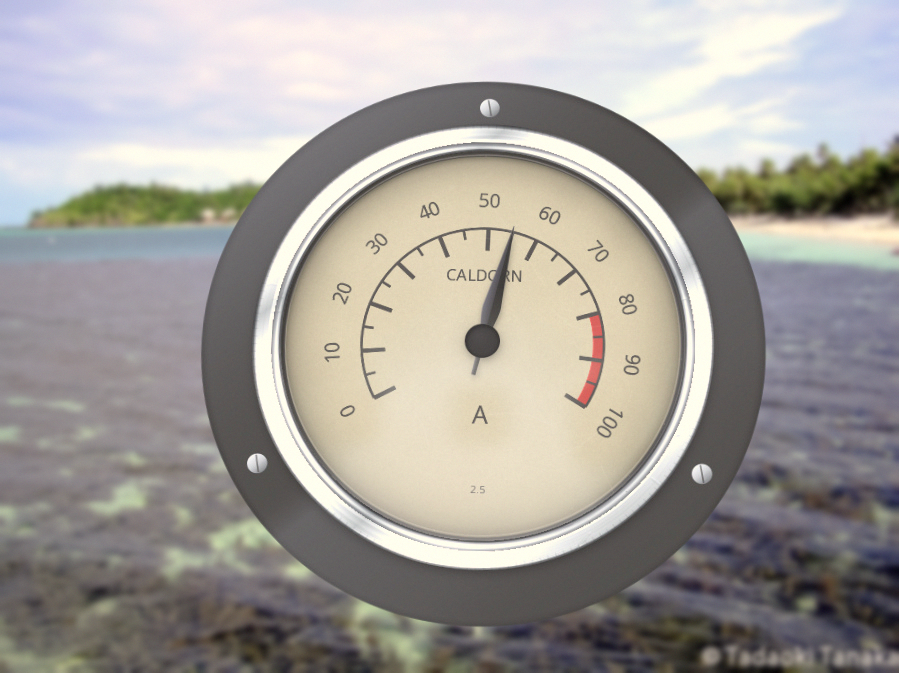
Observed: 55 A
